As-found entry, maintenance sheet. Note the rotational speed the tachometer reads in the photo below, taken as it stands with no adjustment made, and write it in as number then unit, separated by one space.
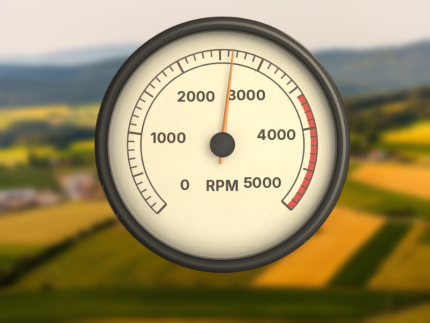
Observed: 2650 rpm
